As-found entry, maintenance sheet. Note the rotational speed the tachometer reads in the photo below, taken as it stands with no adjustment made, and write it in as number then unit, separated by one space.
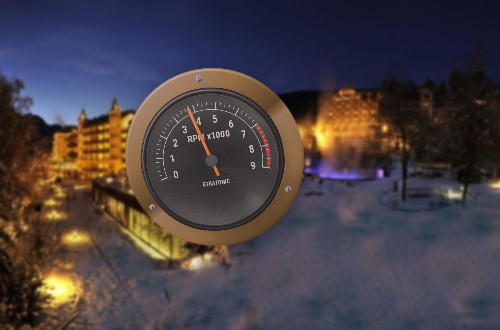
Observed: 3800 rpm
